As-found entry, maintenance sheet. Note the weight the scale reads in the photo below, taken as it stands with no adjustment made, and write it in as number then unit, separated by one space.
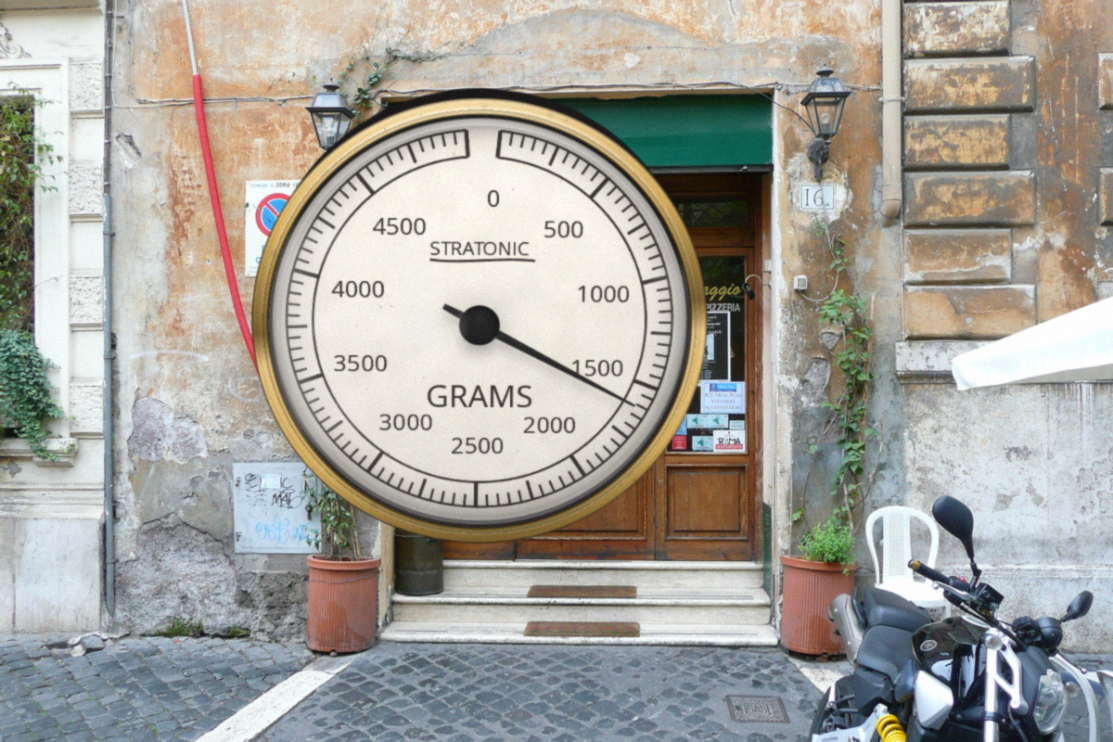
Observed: 1600 g
